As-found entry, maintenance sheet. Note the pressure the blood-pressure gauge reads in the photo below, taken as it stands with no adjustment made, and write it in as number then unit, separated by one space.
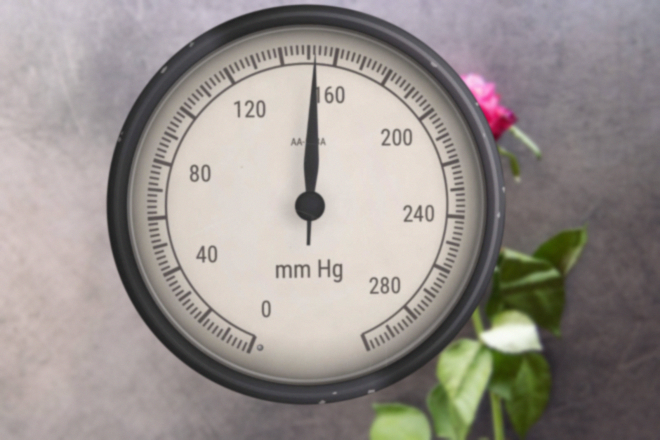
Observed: 152 mmHg
